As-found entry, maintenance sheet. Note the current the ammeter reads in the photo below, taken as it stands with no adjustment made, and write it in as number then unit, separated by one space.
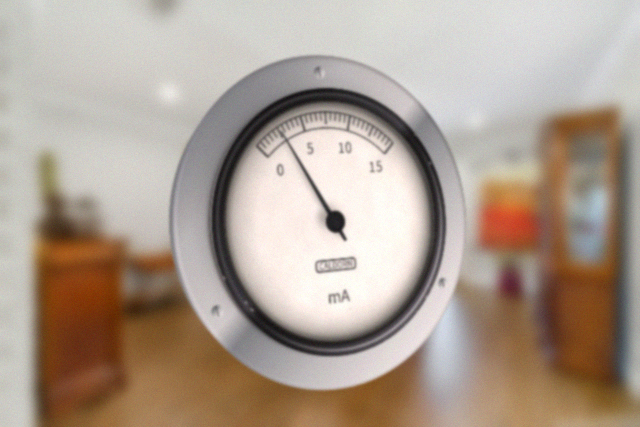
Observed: 2.5 mA
